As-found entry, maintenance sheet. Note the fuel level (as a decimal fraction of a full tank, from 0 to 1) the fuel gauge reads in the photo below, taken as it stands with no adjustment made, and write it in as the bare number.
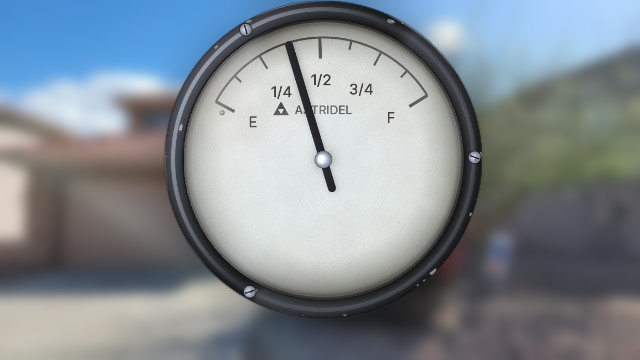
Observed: 0.375
